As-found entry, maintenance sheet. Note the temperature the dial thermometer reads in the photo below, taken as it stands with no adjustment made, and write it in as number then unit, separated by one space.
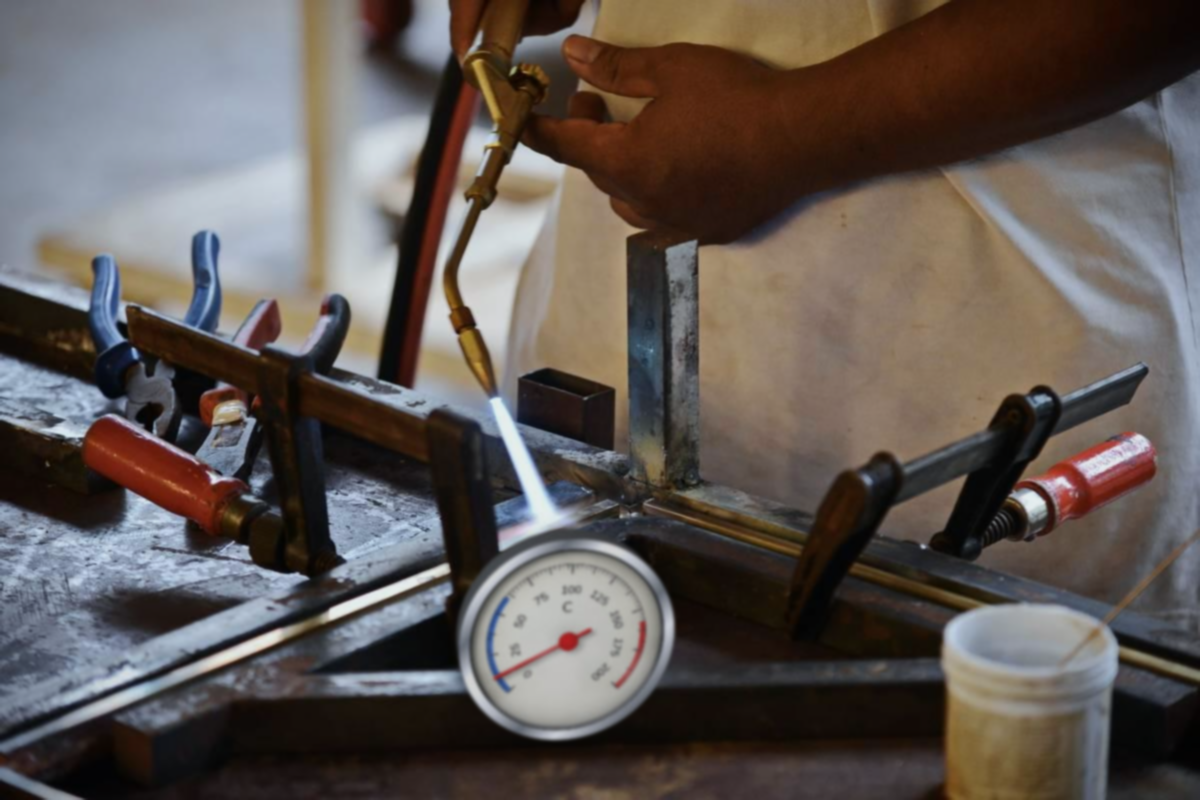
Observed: 12.5 °C
